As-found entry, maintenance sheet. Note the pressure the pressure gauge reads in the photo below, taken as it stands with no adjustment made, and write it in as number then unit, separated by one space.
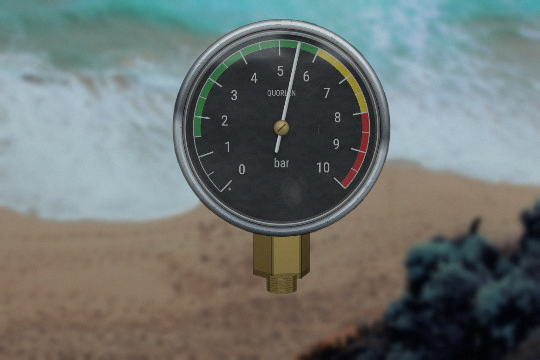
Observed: 5.5 bar
